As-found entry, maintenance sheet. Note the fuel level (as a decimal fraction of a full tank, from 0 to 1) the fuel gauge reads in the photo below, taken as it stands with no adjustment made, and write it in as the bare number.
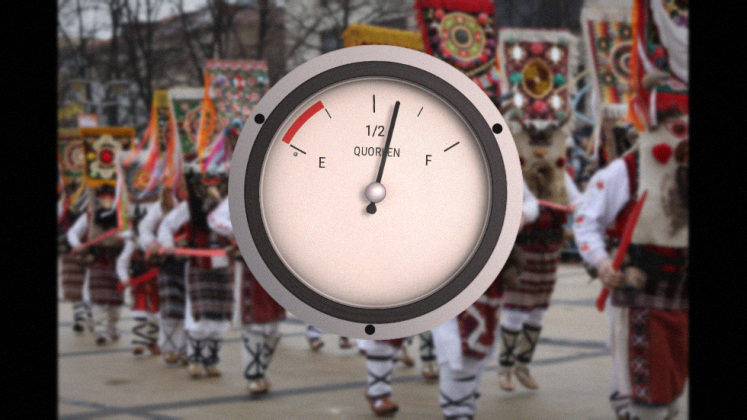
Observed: 0.625
